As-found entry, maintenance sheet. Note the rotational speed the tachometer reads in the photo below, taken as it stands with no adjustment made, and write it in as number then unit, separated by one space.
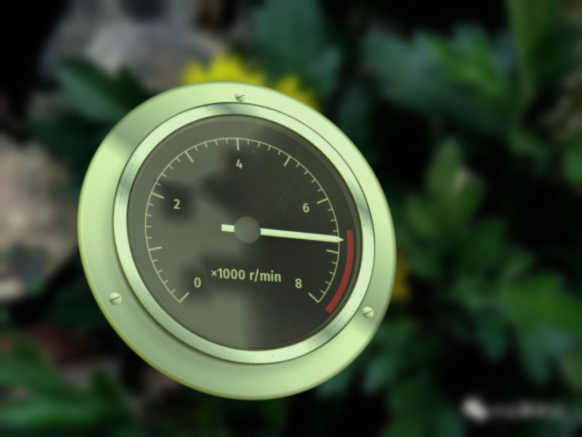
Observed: 6800 rpm
